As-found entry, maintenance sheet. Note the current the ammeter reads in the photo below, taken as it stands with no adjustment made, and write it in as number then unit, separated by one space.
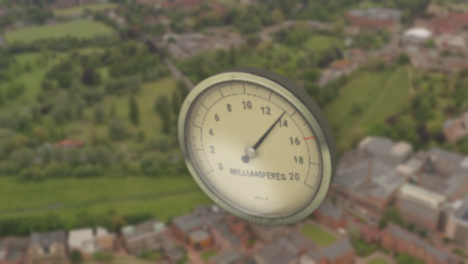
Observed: 13.5 mA
